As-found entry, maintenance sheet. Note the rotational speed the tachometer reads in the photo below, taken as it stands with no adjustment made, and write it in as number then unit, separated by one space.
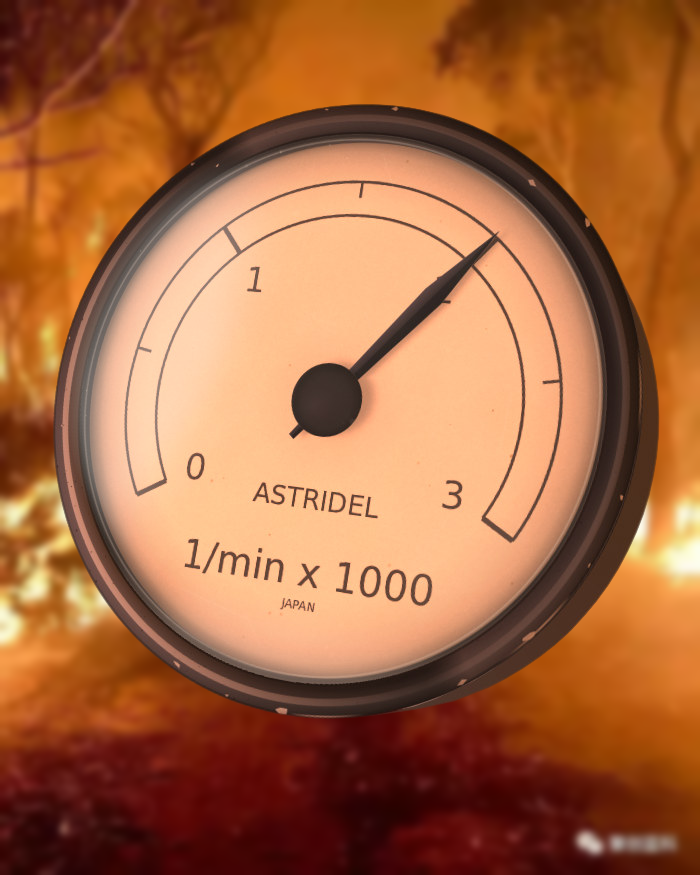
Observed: 2000 rpm
